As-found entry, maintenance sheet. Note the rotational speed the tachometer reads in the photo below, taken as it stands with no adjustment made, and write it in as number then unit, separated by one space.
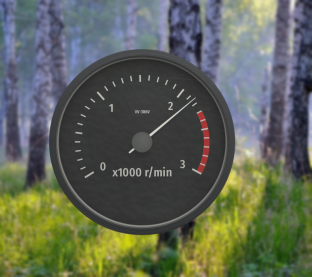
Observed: 2150 rpm
